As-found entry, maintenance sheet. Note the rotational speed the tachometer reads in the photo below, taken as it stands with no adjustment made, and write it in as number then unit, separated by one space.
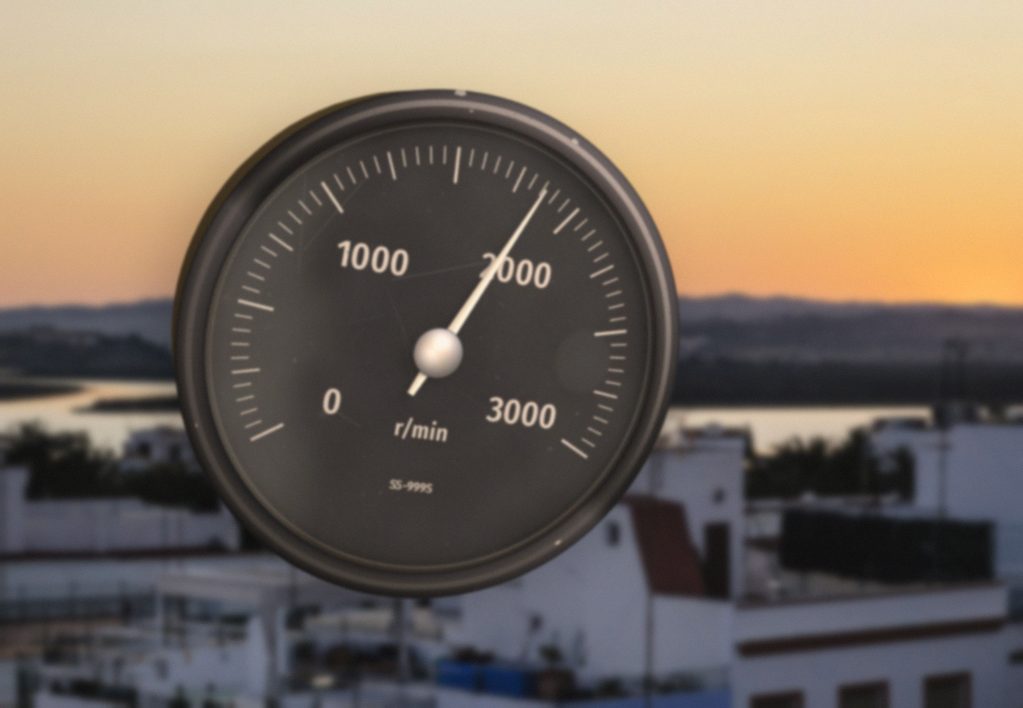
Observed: 1850 rpm
